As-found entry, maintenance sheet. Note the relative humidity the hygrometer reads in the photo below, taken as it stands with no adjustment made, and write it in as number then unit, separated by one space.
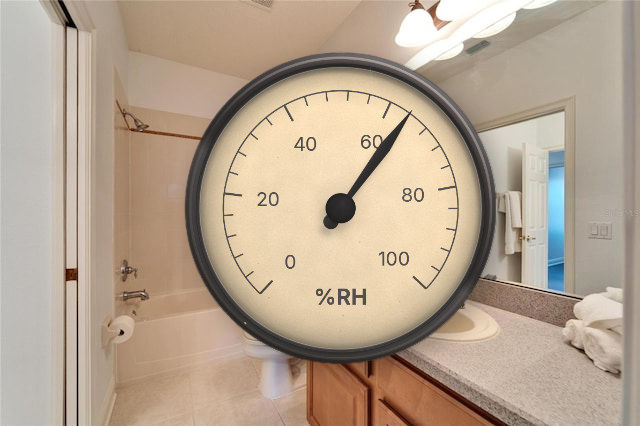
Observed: 64 %
